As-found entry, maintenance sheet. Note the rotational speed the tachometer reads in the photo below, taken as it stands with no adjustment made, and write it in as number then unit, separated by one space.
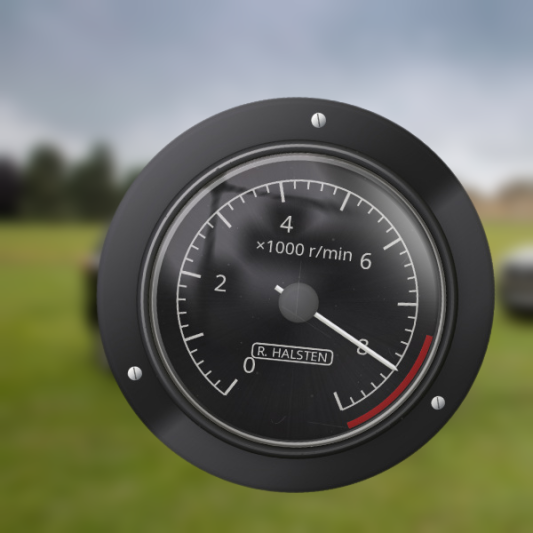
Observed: 8000 rpm
